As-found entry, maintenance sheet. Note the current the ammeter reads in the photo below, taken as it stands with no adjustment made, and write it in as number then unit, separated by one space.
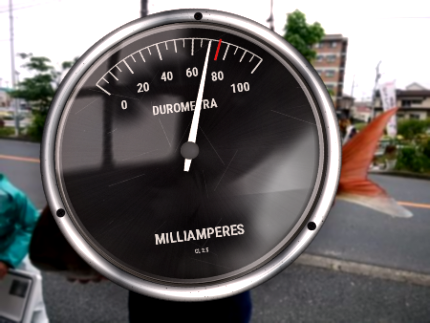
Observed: 70 mA
